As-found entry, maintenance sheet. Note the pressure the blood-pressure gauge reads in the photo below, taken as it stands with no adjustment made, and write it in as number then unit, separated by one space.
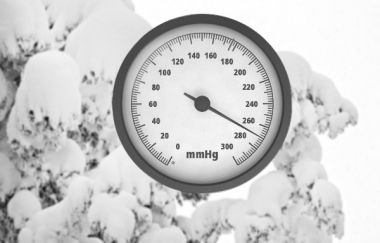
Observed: 270 mmHg
